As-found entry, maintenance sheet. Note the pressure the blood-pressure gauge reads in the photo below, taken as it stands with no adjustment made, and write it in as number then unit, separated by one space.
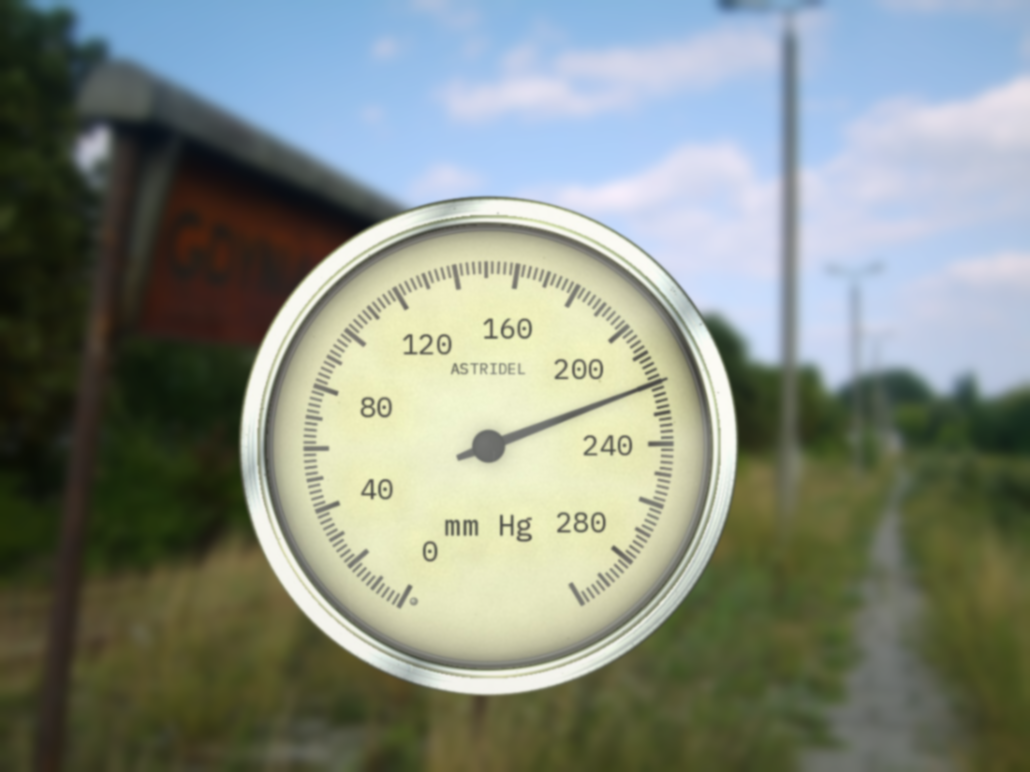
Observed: 220 mmHg
